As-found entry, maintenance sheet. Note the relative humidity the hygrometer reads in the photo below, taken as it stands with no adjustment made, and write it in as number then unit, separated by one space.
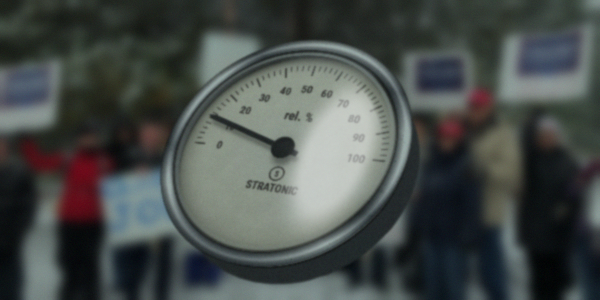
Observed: 10 %
